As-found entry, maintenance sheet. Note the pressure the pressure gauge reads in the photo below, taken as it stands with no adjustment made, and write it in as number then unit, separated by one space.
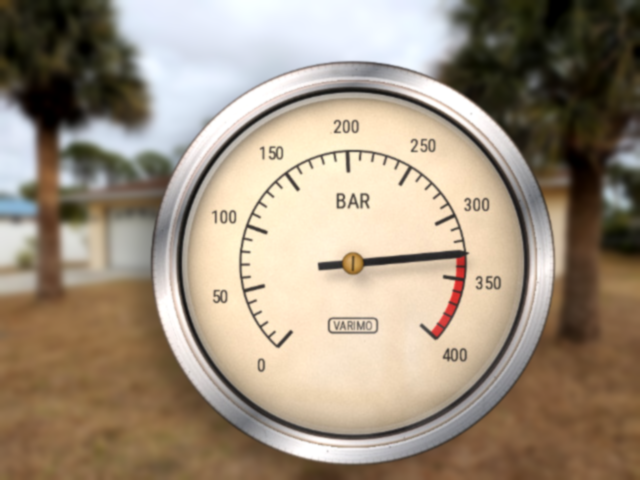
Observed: 330 bar
